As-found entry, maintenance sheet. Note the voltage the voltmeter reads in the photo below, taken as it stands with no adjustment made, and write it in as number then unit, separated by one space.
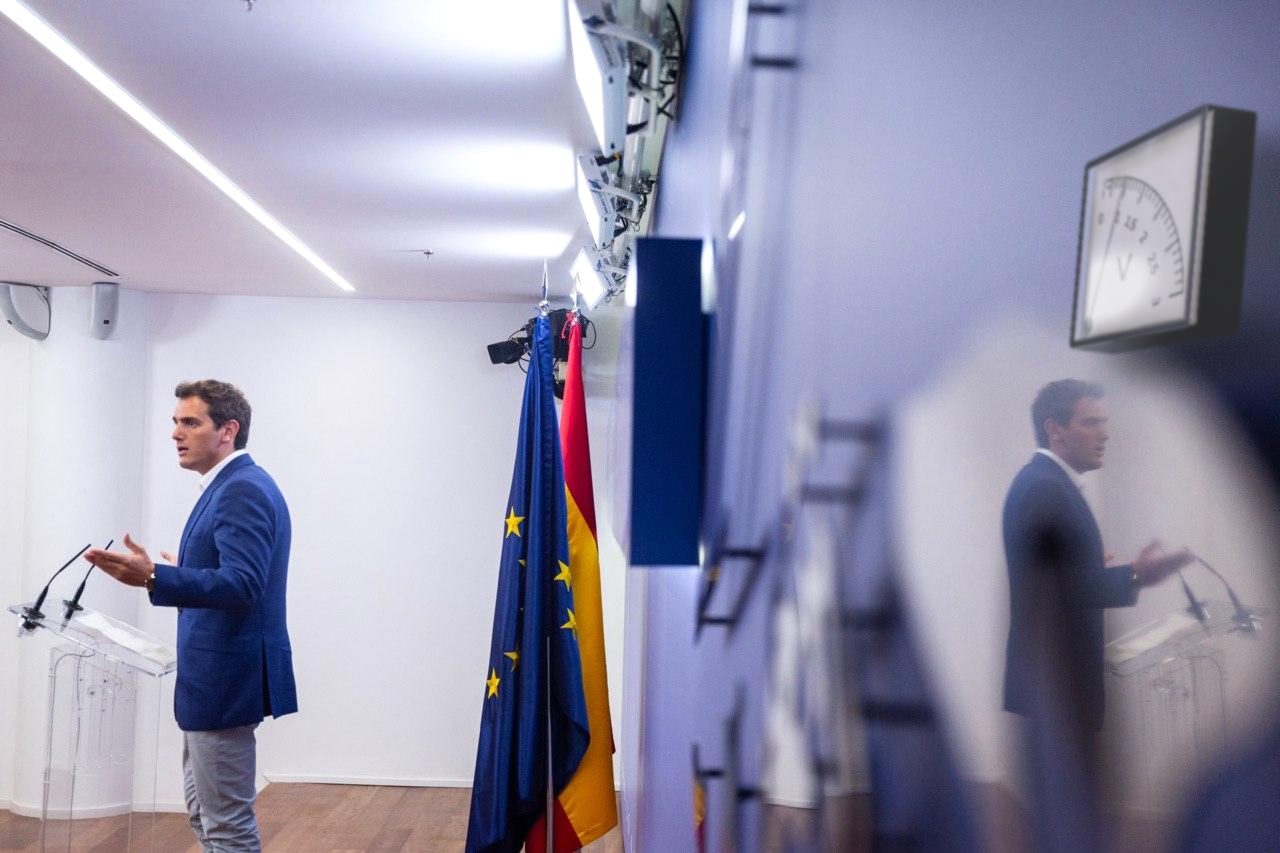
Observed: 1 V
